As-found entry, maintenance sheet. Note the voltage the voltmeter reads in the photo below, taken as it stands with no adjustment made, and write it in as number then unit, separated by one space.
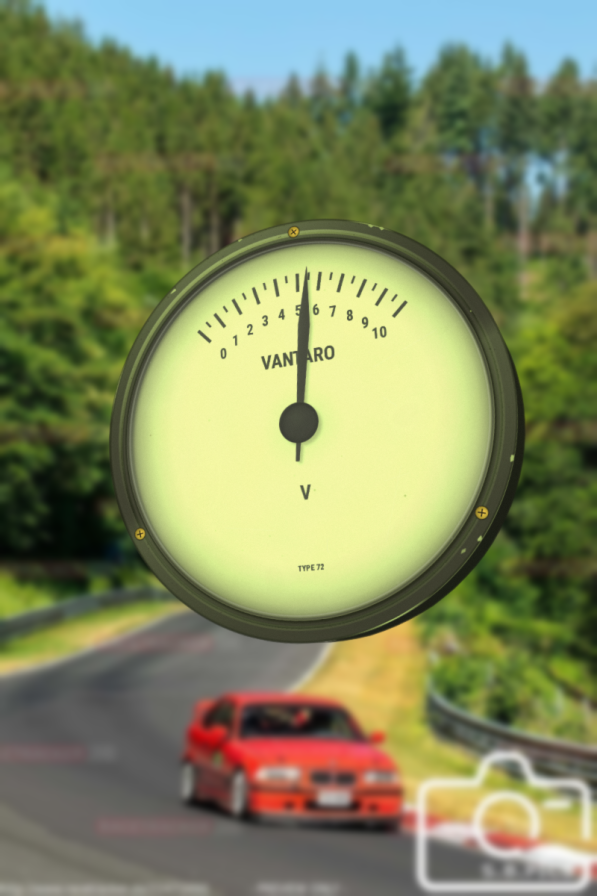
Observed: 5.5 V
